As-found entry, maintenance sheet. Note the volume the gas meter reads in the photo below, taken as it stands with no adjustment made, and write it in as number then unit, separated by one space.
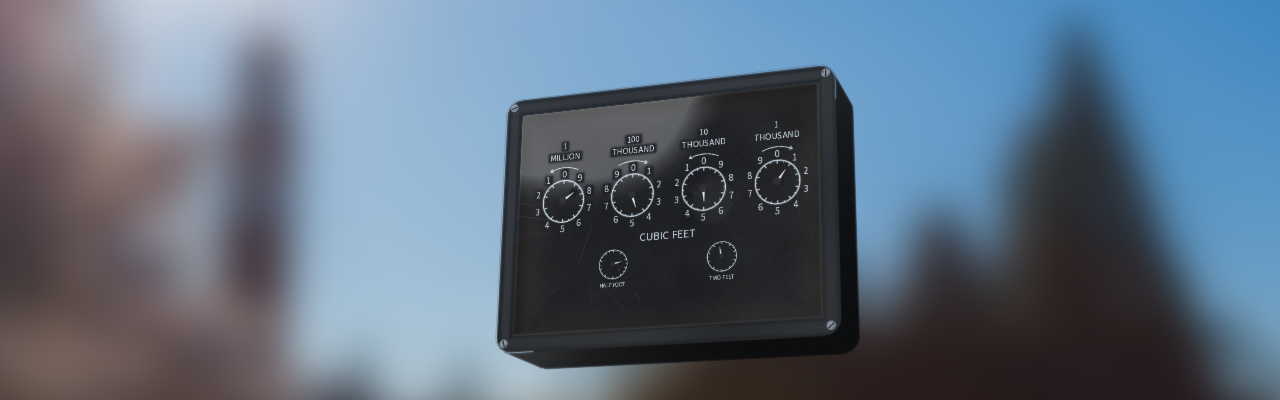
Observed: 845100 ft³
